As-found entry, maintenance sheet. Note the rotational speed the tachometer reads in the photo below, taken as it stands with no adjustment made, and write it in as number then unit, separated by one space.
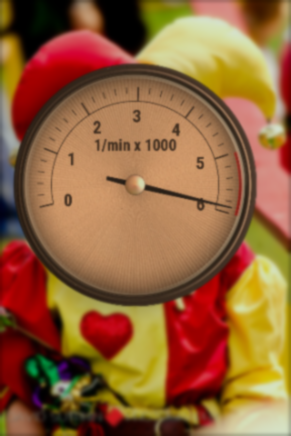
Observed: 5900 rpm
